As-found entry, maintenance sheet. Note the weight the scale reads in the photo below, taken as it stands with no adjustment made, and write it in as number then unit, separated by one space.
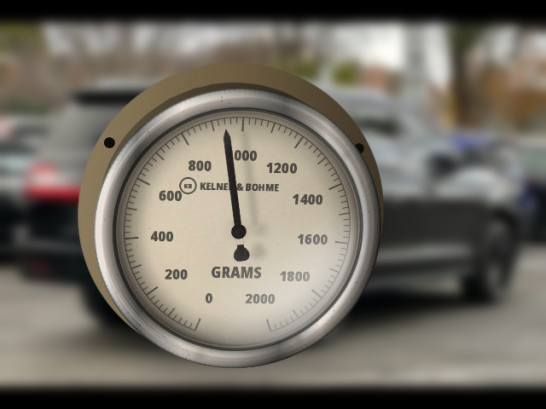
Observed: 940 g
